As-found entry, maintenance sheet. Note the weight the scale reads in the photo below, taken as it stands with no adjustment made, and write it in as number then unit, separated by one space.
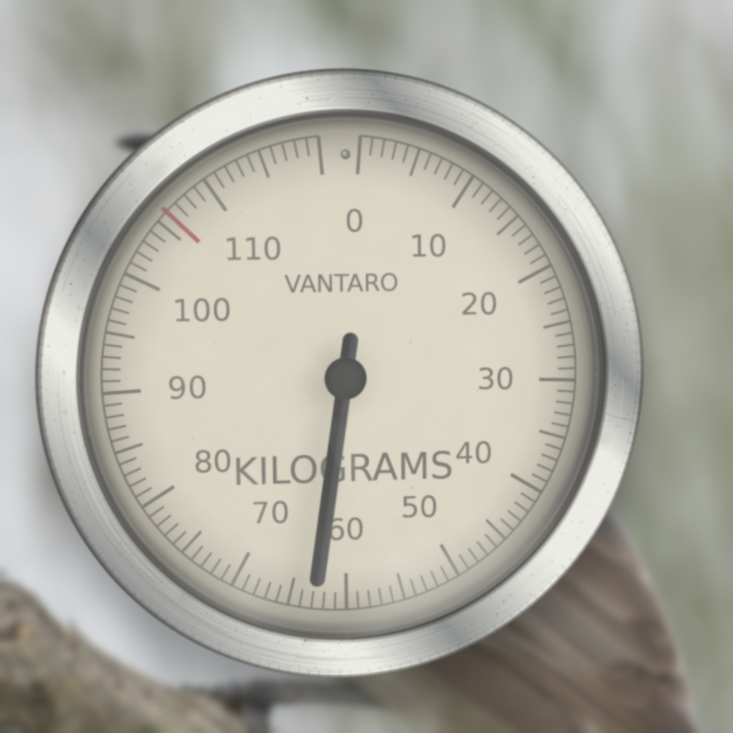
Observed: 63 kg
